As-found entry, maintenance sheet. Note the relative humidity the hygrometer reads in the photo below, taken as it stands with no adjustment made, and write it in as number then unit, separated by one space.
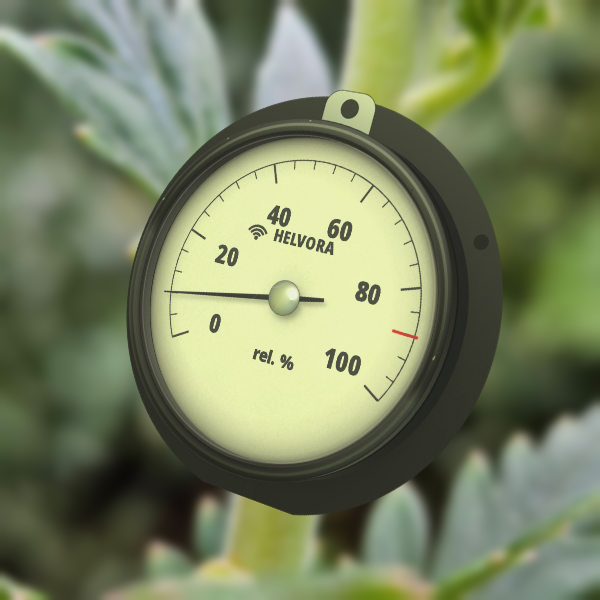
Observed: 8 %
